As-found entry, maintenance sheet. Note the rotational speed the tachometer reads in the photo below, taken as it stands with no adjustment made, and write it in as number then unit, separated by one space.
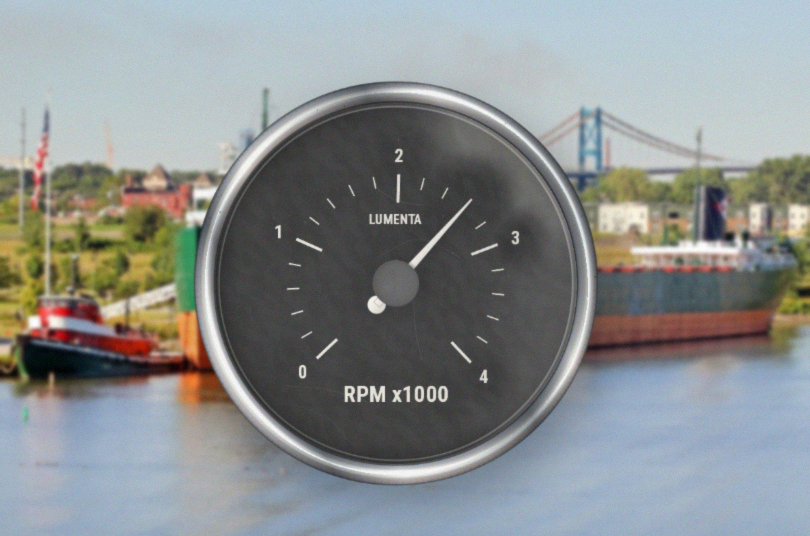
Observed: 2600 rpm
